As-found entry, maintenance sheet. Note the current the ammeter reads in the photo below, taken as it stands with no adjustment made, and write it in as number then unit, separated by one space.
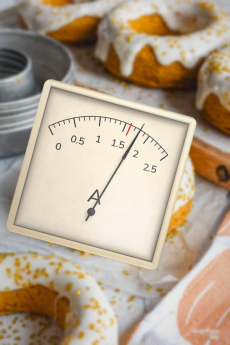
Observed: 1.8 A
